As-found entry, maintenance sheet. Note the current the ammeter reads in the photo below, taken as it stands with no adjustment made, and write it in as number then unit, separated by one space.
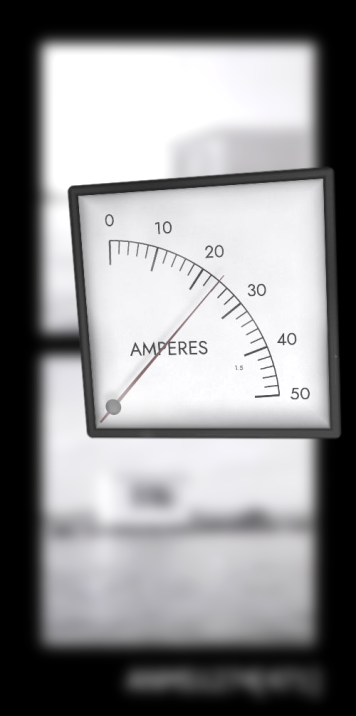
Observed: 24 A
